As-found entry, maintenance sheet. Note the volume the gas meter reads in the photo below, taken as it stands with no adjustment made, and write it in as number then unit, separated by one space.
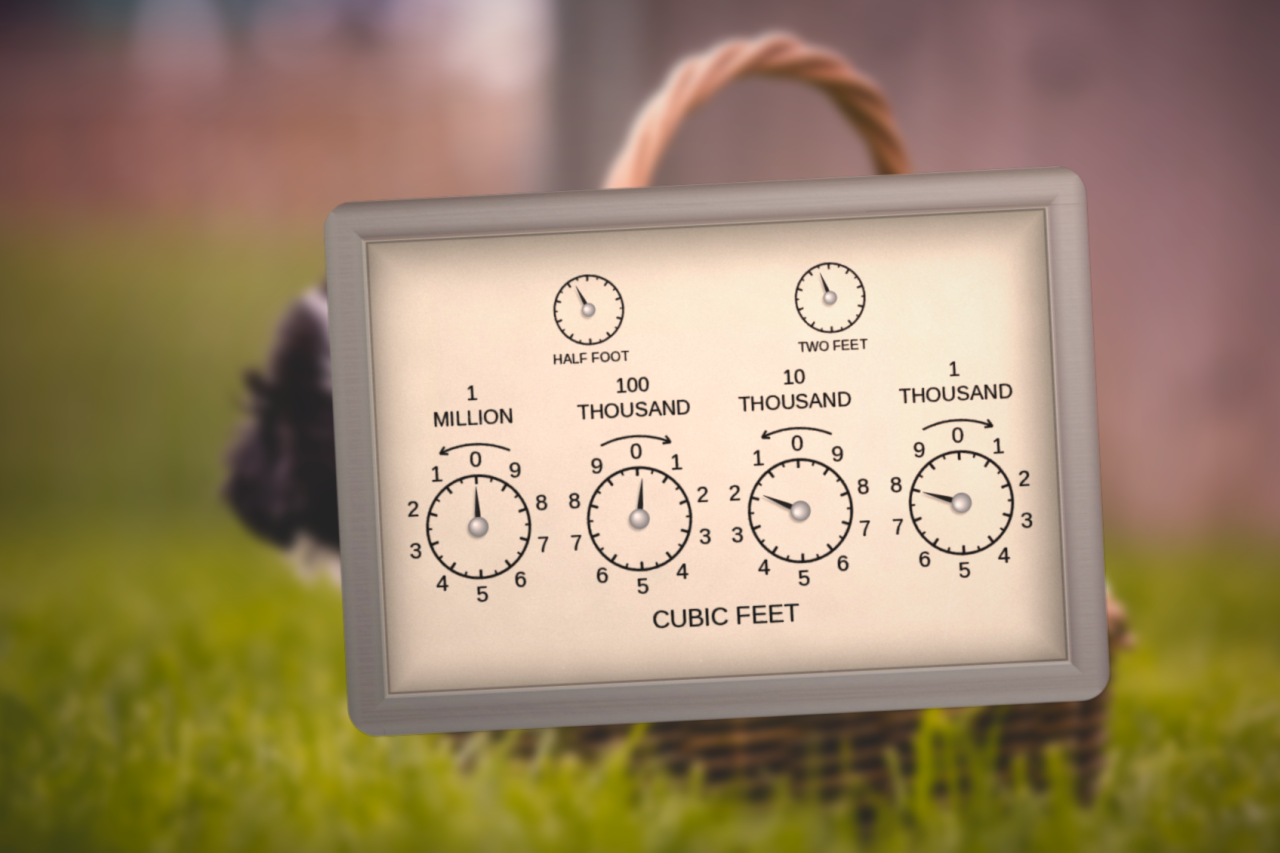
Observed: 1800 ft³
